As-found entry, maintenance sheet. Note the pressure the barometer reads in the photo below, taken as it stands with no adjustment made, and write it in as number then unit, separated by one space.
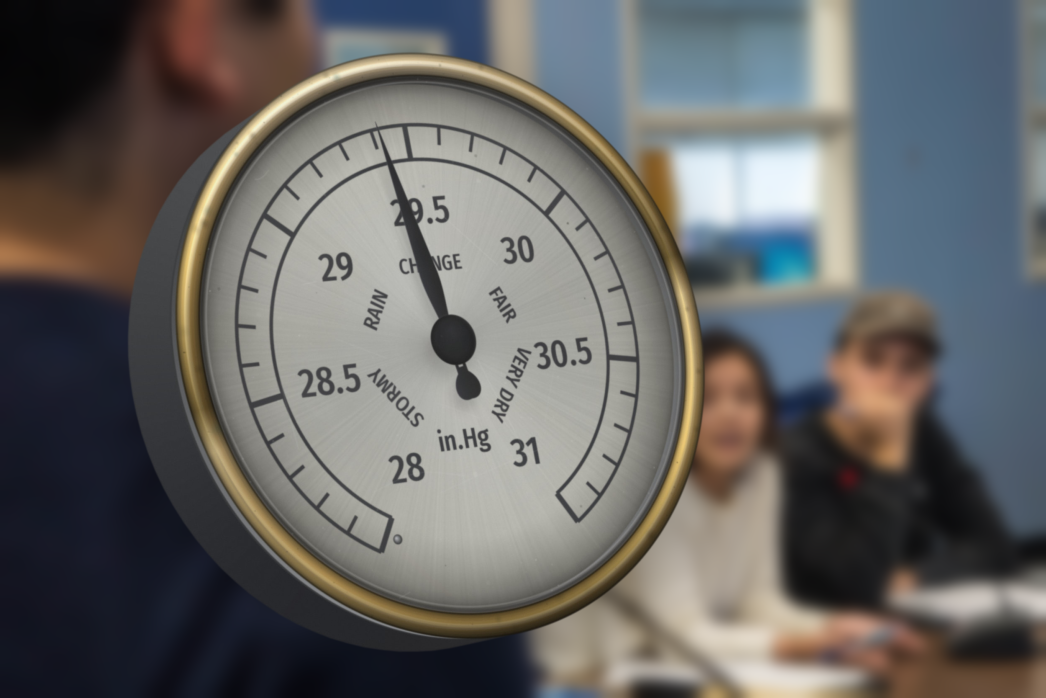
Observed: 29.4 inHg
